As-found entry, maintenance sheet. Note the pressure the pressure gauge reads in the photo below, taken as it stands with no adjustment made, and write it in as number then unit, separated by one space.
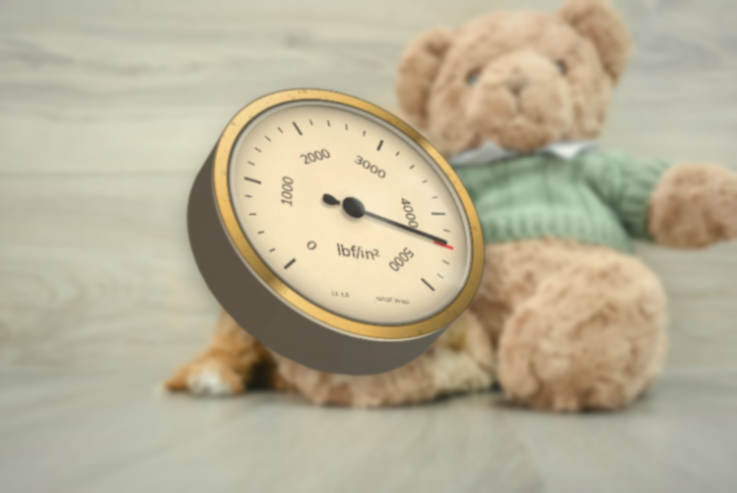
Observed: 4400 psi
